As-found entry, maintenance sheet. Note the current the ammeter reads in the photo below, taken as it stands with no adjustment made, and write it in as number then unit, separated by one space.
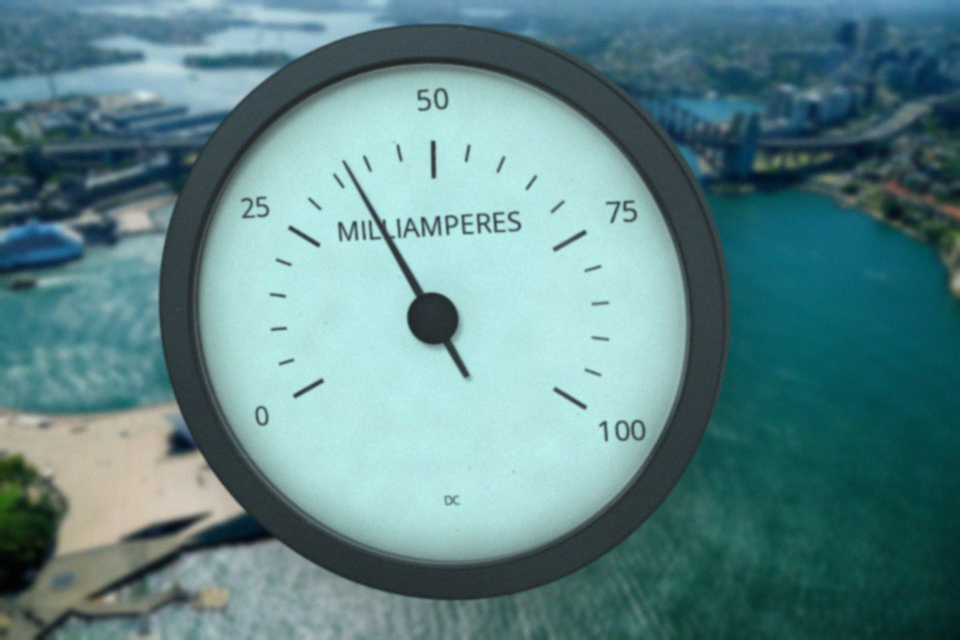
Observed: 37.5 mA
